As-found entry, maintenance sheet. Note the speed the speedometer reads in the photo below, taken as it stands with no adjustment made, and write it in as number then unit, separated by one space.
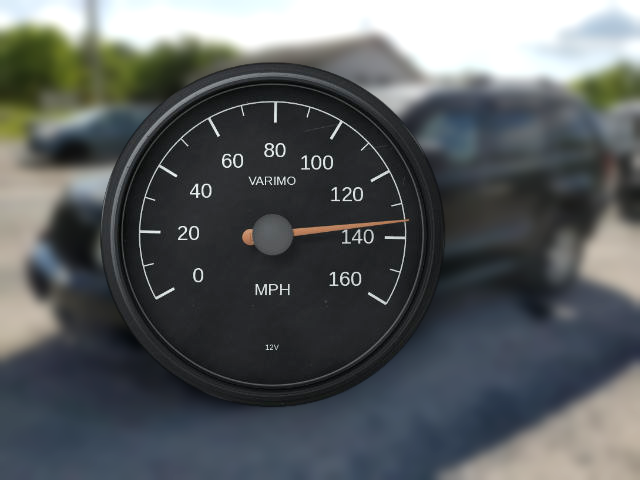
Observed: 135 mph
